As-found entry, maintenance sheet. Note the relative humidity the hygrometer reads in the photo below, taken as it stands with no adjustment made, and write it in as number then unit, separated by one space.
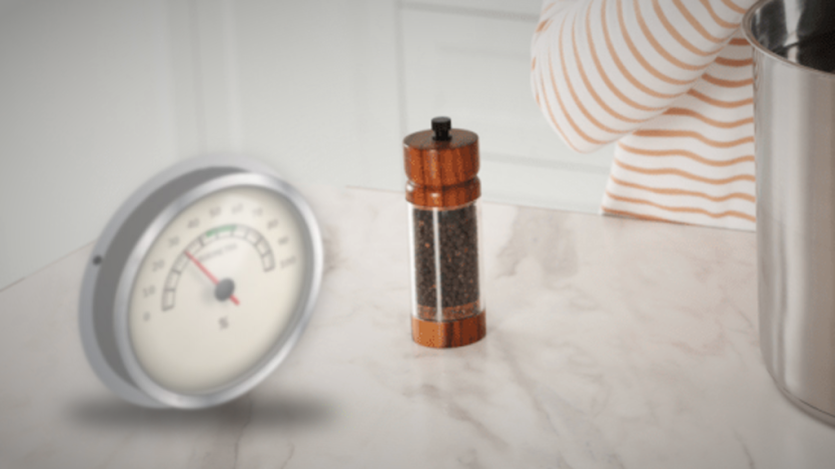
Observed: 30 %
